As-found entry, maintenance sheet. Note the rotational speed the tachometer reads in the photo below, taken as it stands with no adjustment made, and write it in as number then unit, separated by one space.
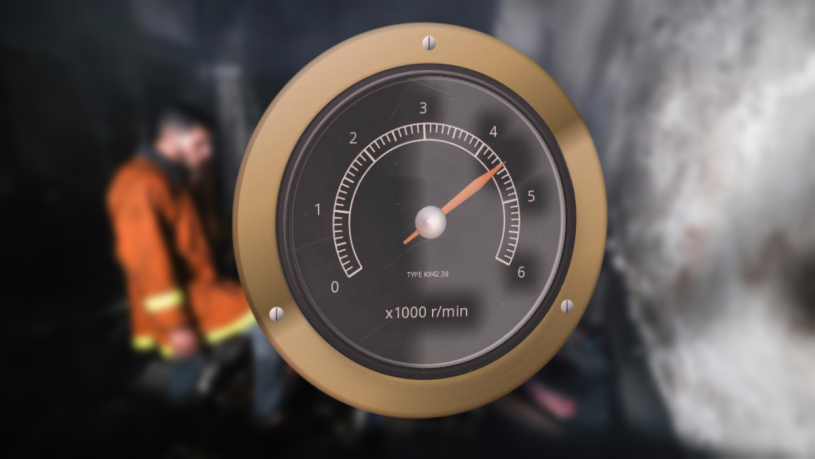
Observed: 4400 rpm
